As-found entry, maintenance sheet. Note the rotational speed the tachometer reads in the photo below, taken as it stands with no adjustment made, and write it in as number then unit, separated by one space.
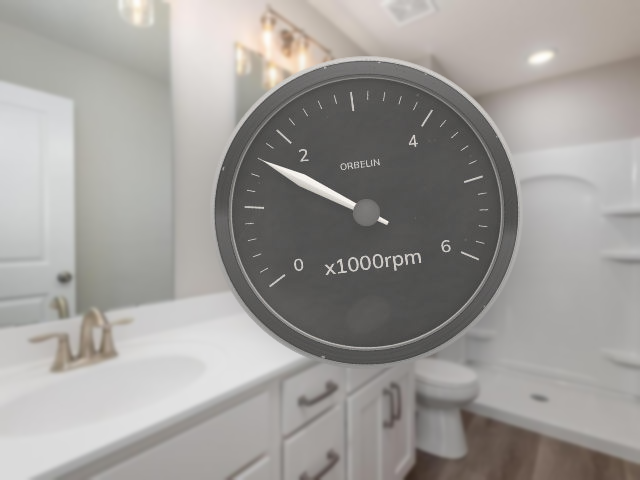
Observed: 1600 rpm
